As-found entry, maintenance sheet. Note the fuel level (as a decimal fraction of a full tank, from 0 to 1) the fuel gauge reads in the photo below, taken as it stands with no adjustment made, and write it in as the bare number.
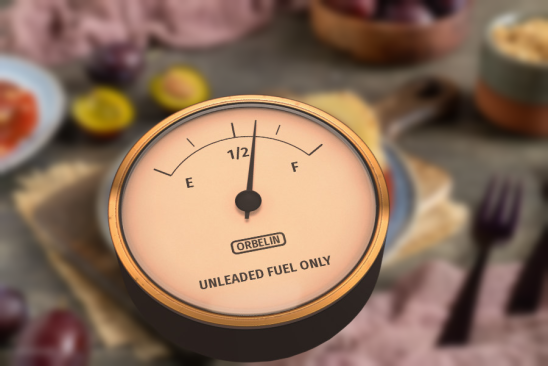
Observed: 0.625
